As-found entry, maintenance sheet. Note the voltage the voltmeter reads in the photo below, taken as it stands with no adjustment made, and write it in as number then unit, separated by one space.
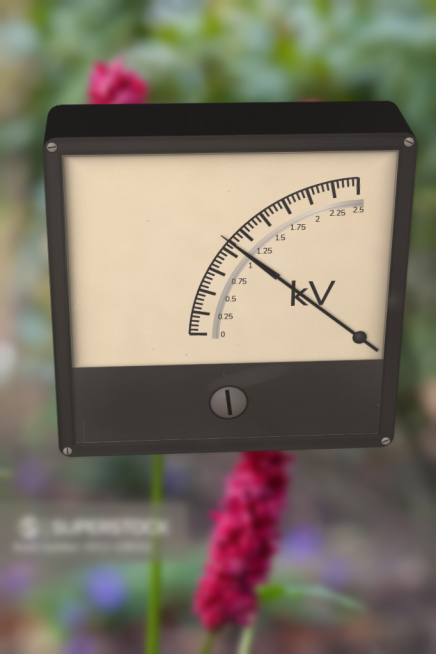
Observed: 1.1 kV
